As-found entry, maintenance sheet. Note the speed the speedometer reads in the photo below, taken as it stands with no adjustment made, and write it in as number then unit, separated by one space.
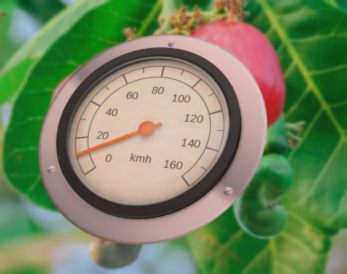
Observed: 10 km/h
